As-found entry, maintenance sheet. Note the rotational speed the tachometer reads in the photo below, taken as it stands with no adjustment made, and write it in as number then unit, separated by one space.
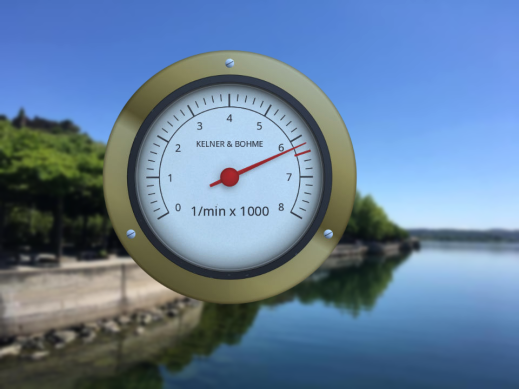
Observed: 6200 rpm
